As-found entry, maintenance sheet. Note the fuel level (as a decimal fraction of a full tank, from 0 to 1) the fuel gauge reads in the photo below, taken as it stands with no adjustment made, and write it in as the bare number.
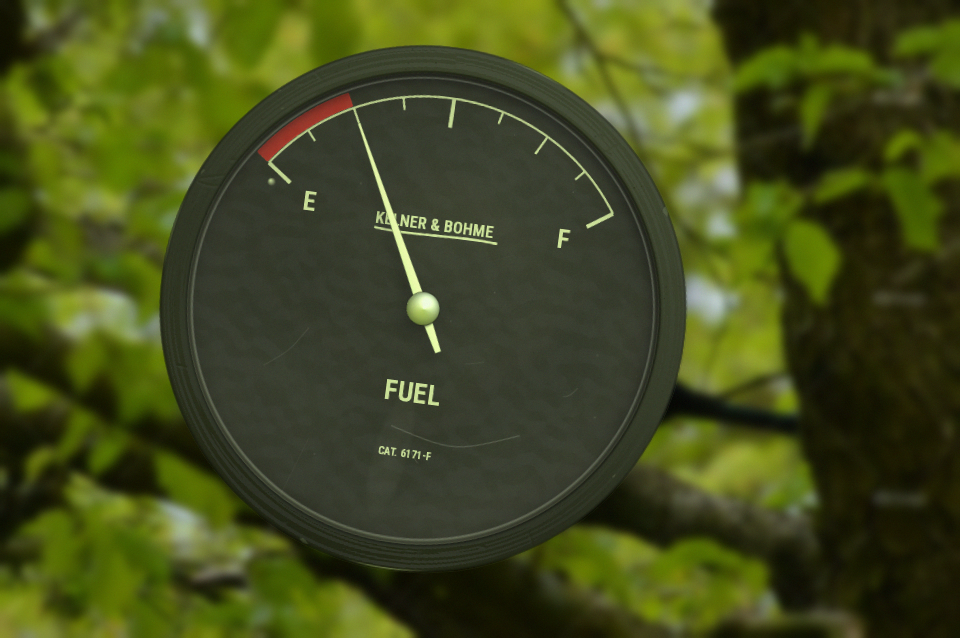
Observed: 0.25
